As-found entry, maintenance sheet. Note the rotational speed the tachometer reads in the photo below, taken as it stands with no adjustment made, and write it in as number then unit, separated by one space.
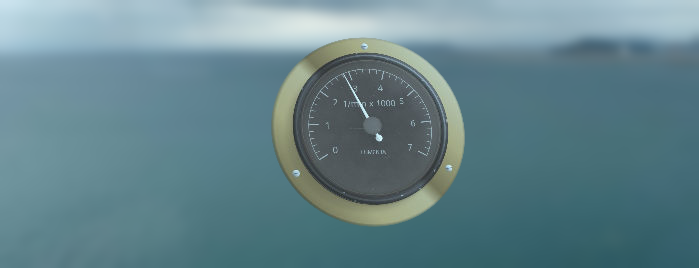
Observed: 2800 rpm
